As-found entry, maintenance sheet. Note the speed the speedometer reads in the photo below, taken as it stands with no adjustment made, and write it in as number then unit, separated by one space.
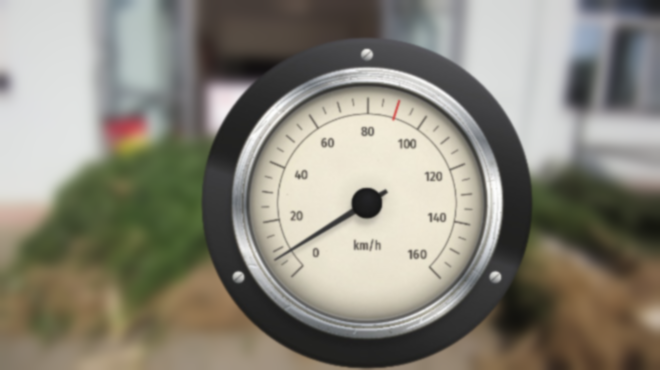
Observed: 7.5 km/h
